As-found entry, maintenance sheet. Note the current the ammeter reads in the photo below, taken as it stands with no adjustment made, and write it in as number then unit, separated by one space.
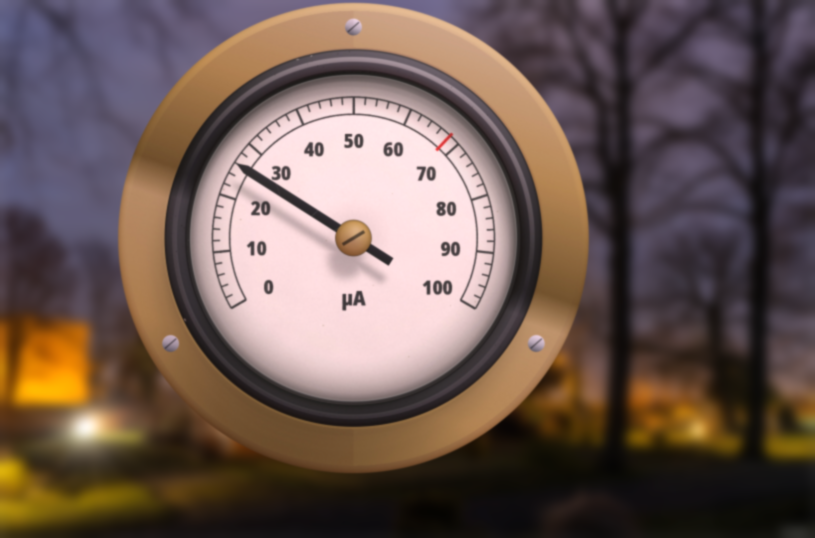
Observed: 26 µA
